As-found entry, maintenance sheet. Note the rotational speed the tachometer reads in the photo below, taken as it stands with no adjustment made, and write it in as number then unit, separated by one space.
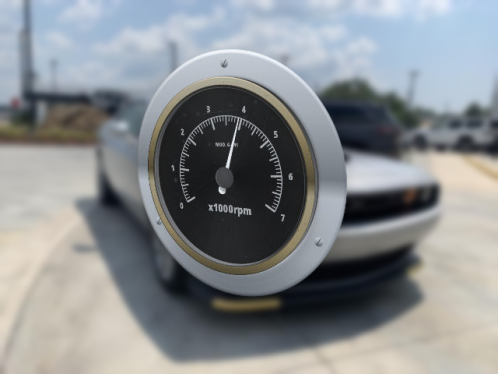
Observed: 4000 rpm
